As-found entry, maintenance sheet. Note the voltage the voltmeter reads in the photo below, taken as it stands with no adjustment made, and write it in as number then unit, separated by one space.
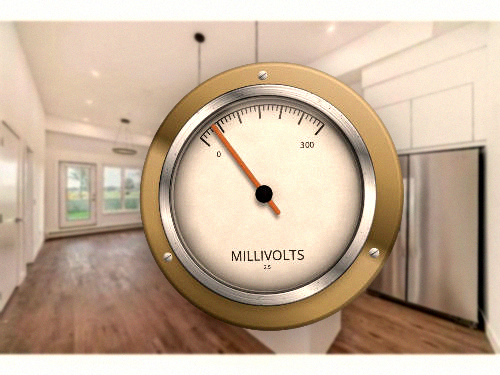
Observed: 40 mV
